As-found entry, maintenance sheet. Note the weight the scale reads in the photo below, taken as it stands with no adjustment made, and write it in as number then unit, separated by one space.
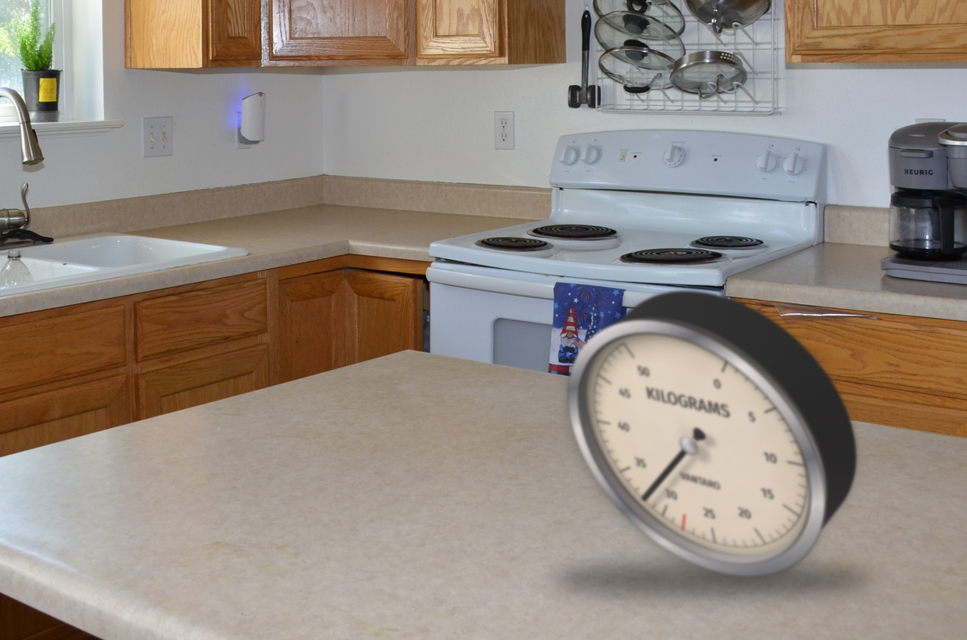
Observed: 32 kg
